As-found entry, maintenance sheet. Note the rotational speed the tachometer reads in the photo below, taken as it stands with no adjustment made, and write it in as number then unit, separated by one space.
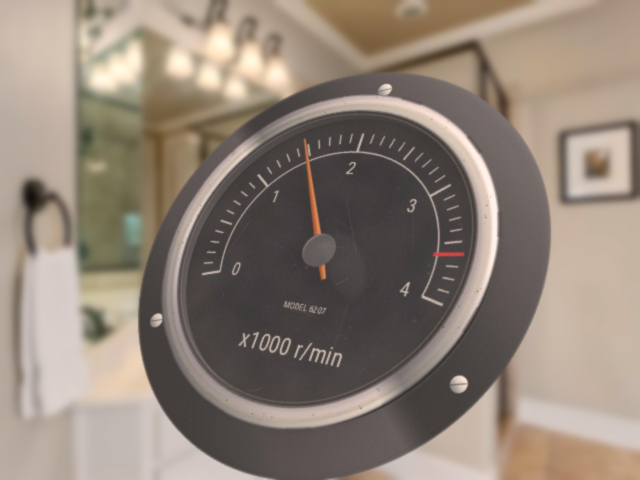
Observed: 1500 rpm
